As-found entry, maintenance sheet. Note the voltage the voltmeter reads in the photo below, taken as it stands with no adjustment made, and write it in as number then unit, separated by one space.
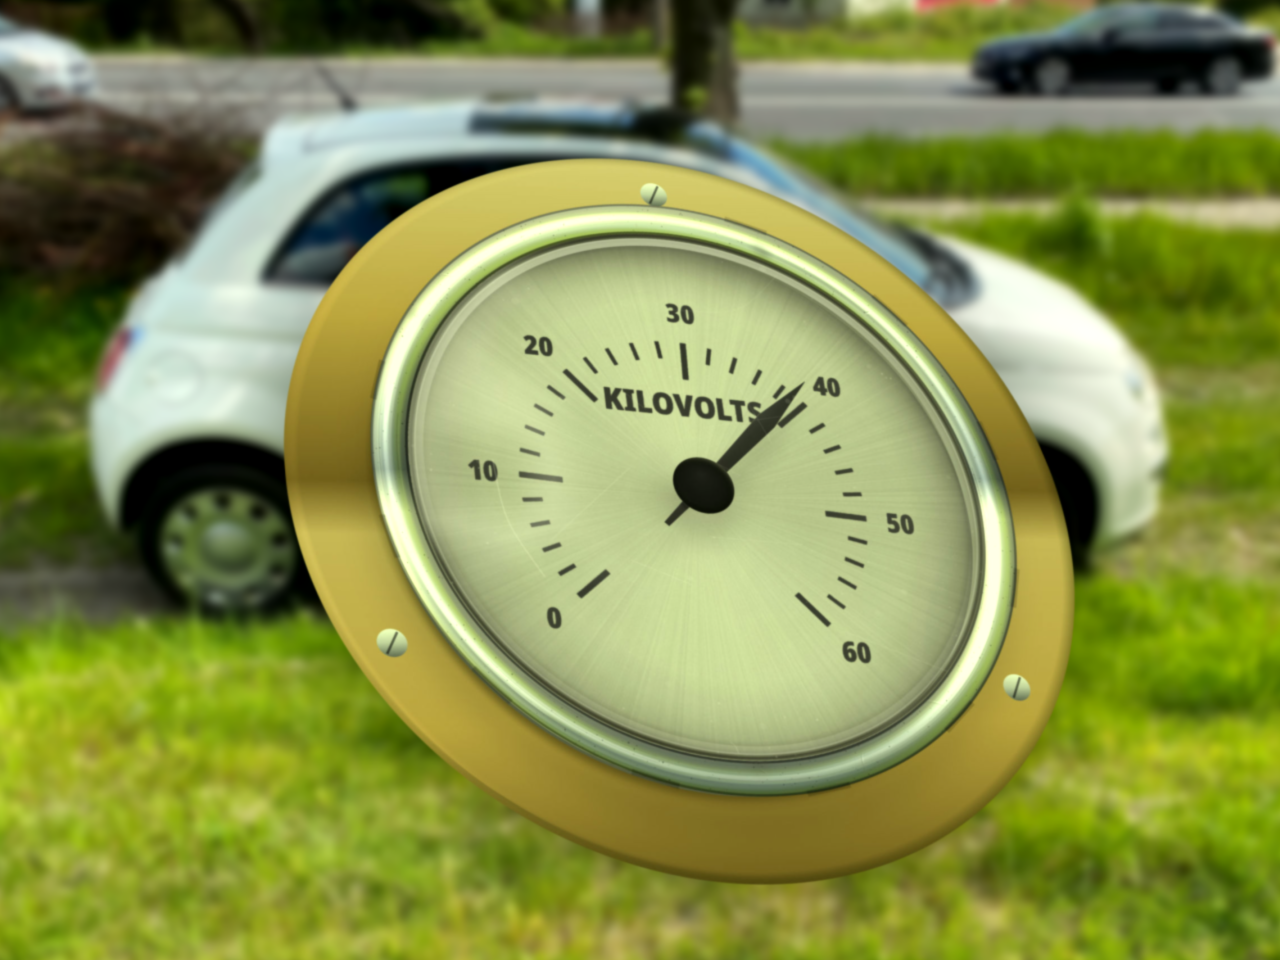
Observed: 39 kV
